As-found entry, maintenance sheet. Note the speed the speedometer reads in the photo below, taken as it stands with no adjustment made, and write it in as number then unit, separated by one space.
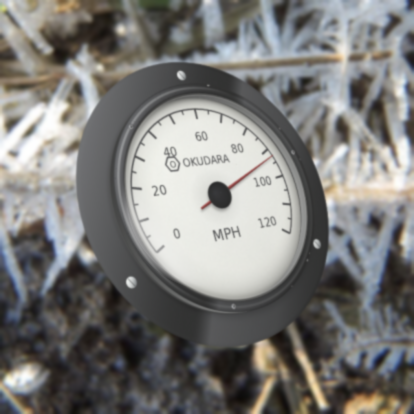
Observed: 92.5 mph
